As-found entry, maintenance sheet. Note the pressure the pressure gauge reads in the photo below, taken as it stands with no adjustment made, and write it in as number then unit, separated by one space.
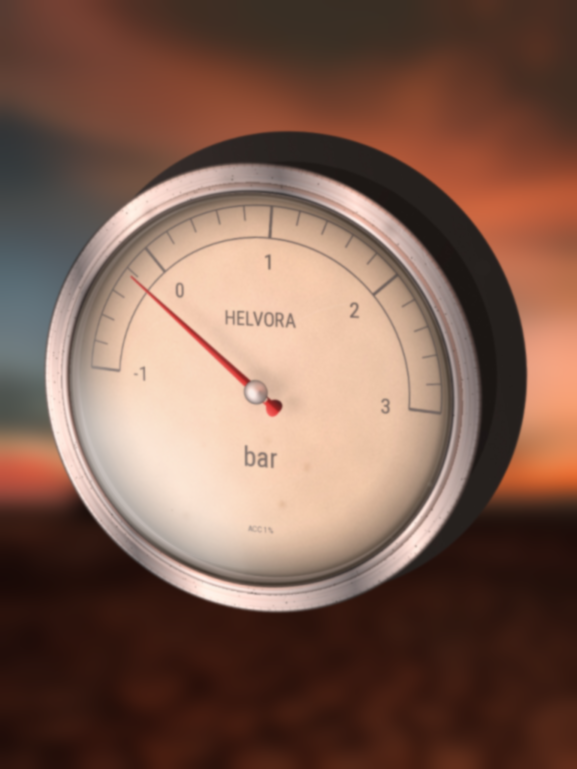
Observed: -0.2 bar
